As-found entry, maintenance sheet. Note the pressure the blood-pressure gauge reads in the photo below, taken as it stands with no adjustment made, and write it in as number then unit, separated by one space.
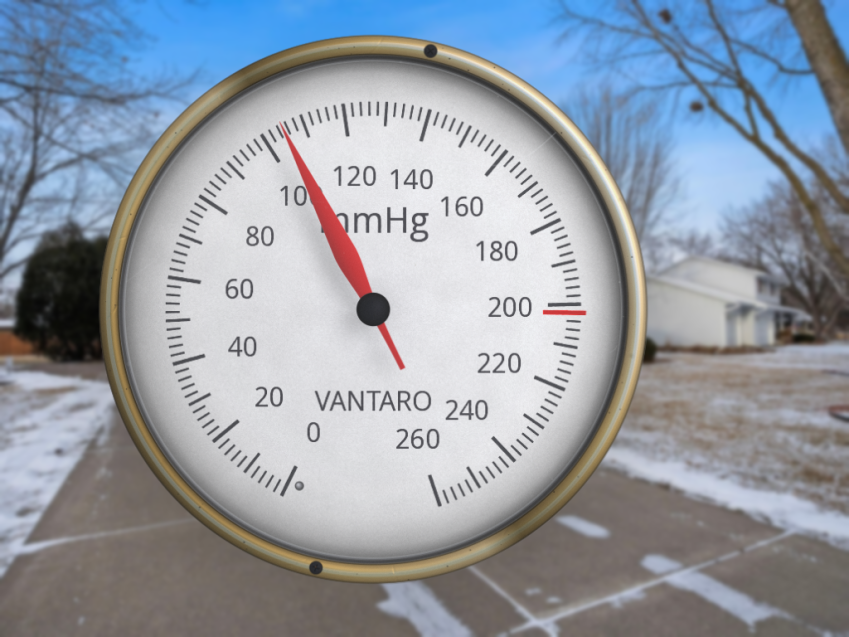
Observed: 105 mmHg
